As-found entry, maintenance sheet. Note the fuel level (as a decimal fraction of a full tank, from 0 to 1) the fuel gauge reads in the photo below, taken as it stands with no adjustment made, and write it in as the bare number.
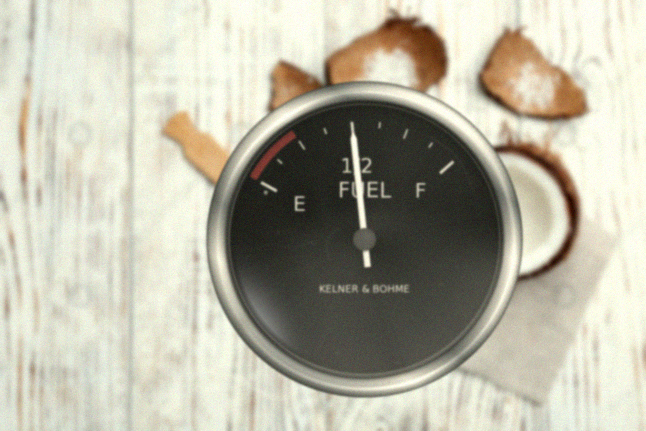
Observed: 0.5
